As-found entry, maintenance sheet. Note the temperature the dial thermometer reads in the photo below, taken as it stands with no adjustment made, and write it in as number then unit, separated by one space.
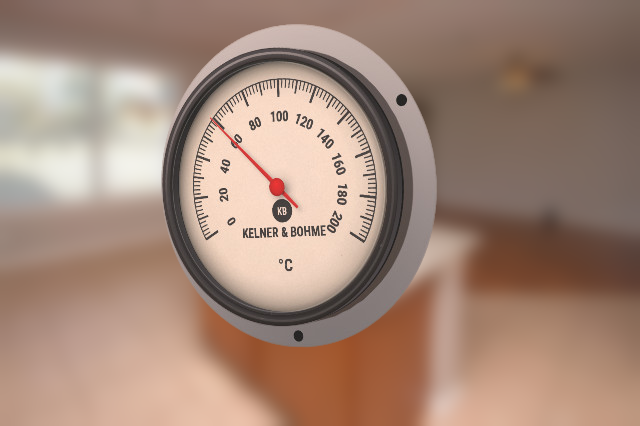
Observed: 60 °C
